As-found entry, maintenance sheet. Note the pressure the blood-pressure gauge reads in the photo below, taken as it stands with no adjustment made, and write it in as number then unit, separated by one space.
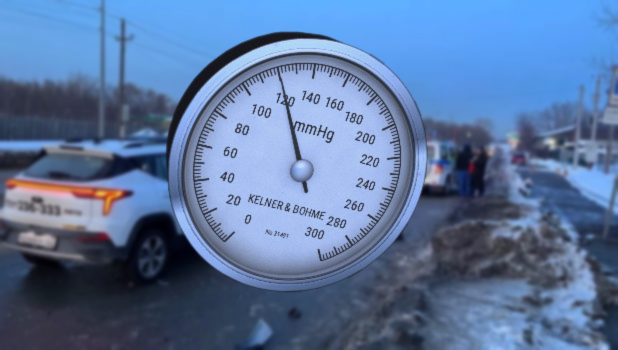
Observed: 120 mmHg
